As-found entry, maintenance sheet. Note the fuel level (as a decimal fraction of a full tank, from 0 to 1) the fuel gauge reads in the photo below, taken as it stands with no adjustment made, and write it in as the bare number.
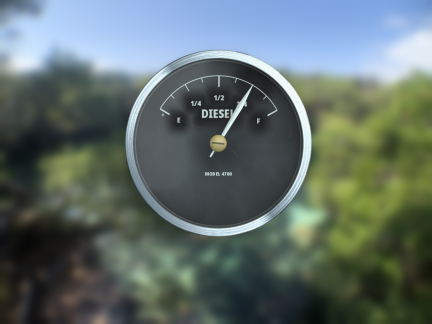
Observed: 0.75
